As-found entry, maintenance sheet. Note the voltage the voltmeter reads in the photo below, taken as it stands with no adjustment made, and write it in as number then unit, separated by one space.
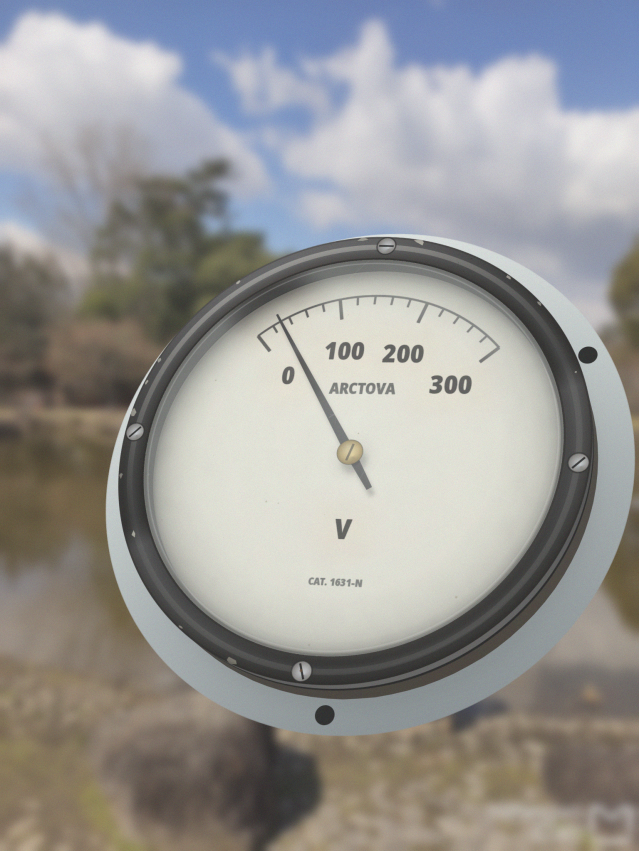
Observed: 30 V
